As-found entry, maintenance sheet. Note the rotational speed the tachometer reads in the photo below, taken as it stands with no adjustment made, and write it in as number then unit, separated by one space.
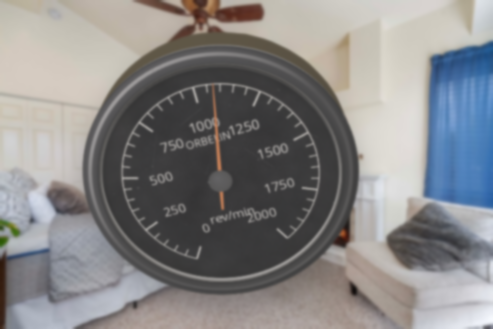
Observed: 1075 rpm
